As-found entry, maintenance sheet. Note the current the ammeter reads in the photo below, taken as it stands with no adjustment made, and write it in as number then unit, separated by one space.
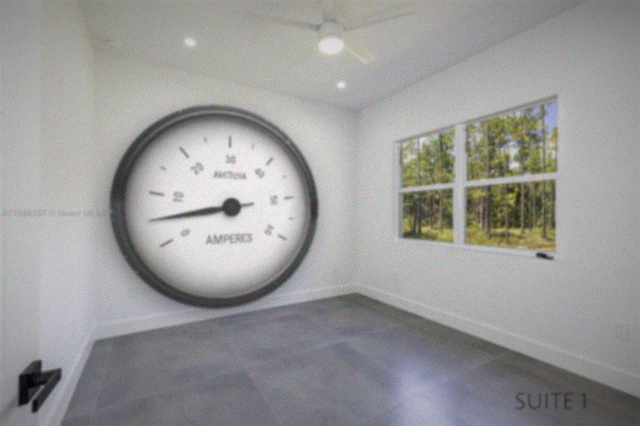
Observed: 5 A
